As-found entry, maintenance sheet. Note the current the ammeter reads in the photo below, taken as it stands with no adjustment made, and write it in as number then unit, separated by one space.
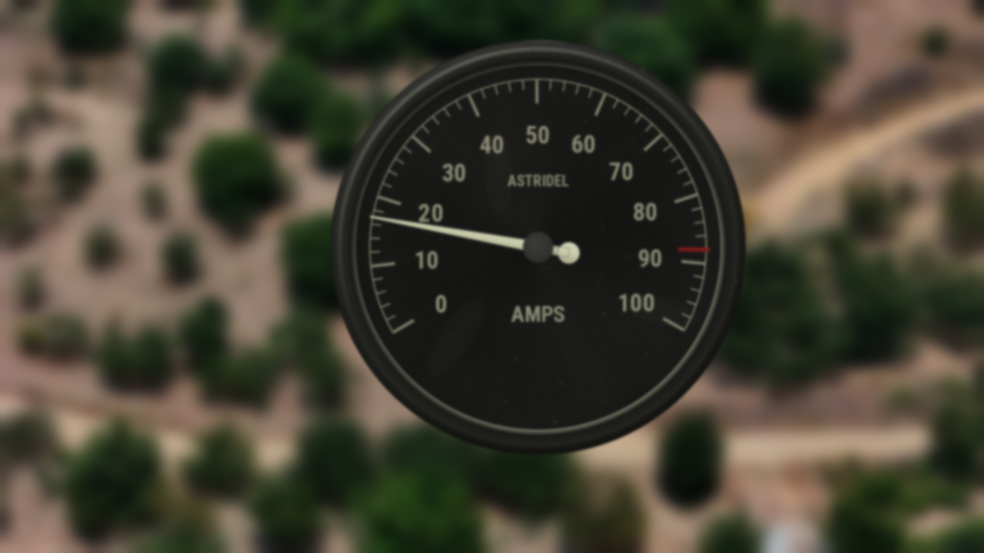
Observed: 17 A
